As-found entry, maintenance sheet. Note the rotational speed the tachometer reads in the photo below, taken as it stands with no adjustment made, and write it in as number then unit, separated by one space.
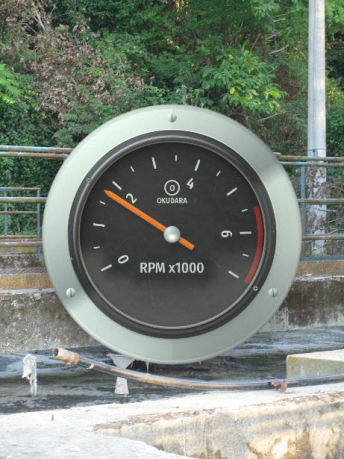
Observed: 1750 rpm
